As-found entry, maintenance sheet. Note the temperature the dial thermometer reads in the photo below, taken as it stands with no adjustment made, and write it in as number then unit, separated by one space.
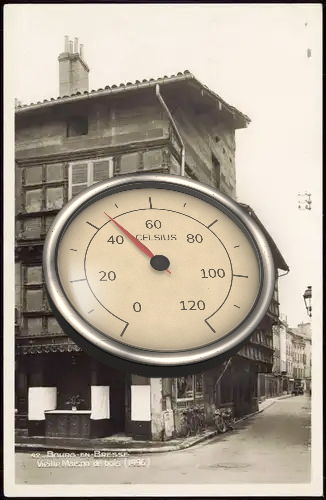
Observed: 45 °C
